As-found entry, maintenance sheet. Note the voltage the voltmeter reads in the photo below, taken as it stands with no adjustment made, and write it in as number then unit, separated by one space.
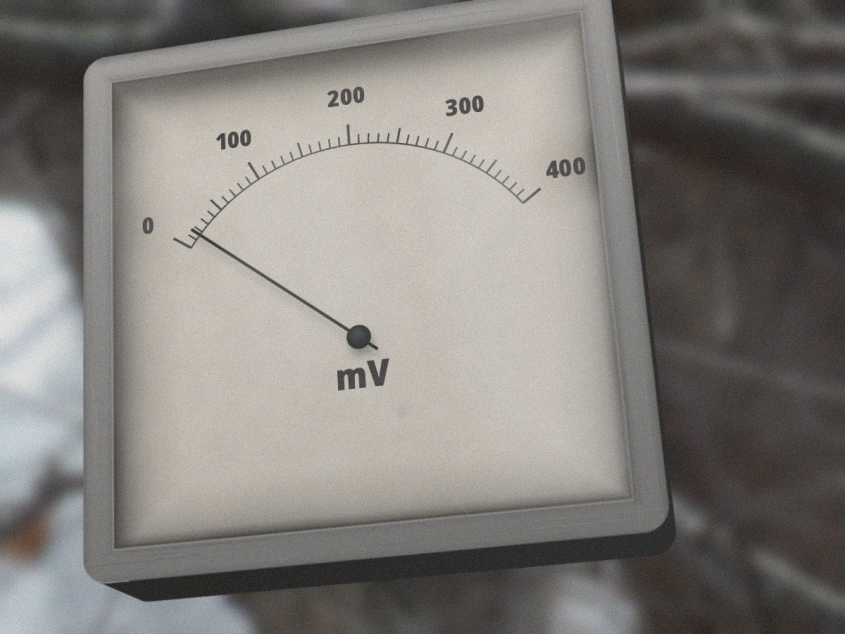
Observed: 15 mV
